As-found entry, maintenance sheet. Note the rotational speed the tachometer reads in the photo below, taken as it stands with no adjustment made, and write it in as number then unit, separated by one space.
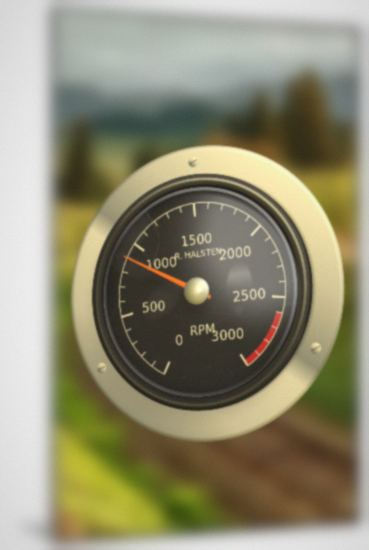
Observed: 900 rpm
